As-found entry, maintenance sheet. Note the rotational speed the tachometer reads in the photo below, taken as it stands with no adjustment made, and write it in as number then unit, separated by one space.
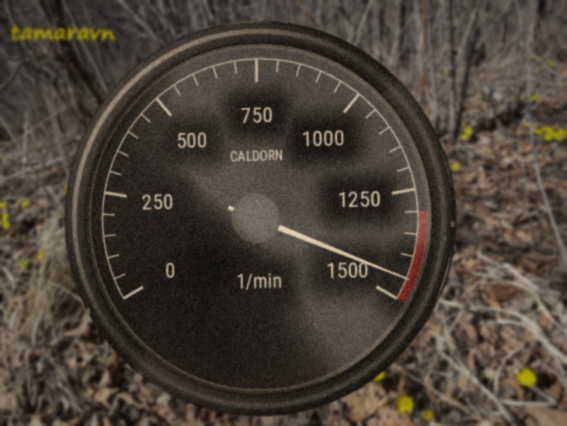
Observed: 1450 rpm
